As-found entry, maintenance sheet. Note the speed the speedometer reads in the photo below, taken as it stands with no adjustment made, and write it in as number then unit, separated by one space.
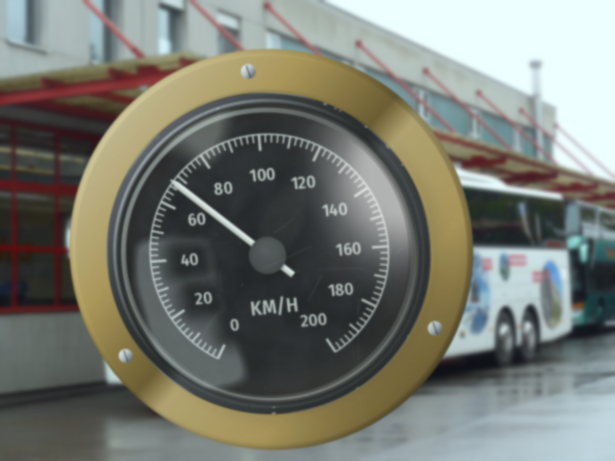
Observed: 68 km/h
